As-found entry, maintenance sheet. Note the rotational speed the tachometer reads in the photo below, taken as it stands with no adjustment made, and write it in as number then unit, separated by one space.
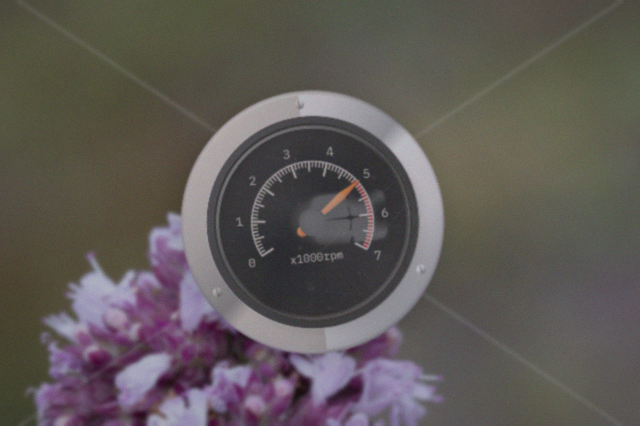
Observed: 5000 rpm
